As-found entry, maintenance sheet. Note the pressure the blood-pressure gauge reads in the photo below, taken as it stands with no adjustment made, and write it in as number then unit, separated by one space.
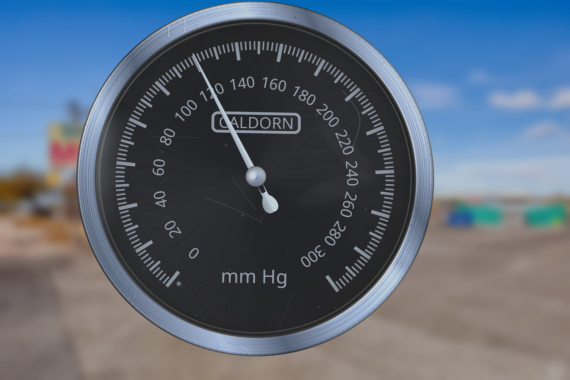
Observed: 120 mmHg
